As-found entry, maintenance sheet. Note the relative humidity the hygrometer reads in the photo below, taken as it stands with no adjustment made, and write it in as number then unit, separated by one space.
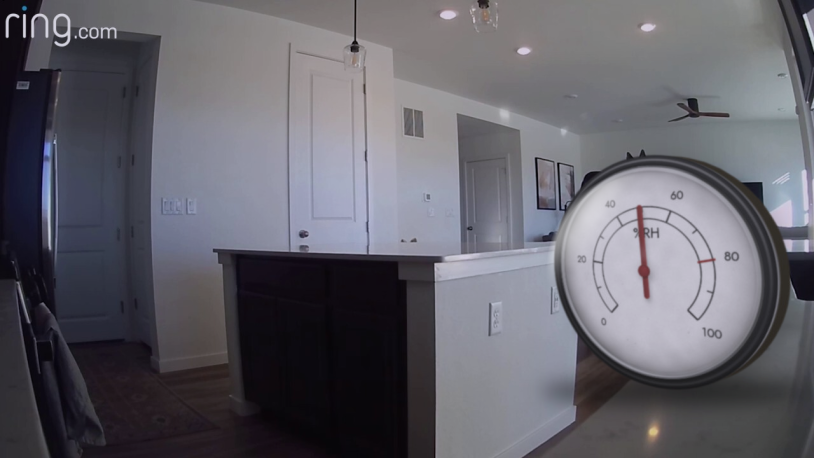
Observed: 50 %
